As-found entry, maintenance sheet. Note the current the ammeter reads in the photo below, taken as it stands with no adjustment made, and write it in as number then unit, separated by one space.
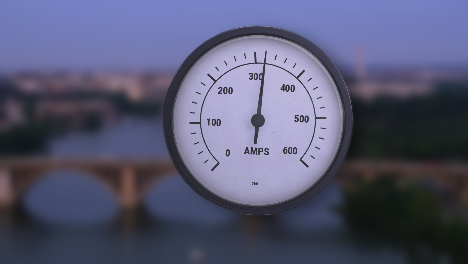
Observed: 320 A
